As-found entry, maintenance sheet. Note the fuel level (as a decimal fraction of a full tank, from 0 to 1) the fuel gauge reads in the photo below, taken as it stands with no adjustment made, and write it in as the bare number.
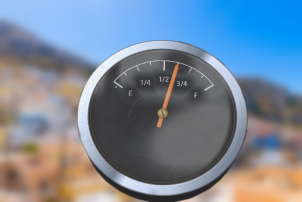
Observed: 0.625
